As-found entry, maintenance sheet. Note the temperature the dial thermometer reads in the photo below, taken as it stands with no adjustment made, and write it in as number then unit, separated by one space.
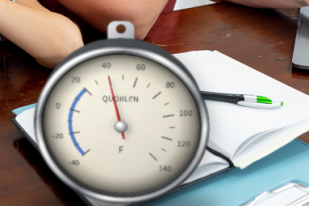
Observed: 40 °F
